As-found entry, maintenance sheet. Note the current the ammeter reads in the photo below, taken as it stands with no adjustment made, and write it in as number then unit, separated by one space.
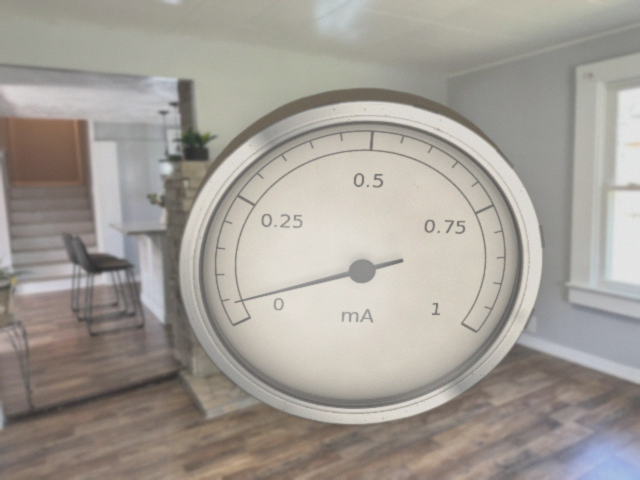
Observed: 0.05 mA
